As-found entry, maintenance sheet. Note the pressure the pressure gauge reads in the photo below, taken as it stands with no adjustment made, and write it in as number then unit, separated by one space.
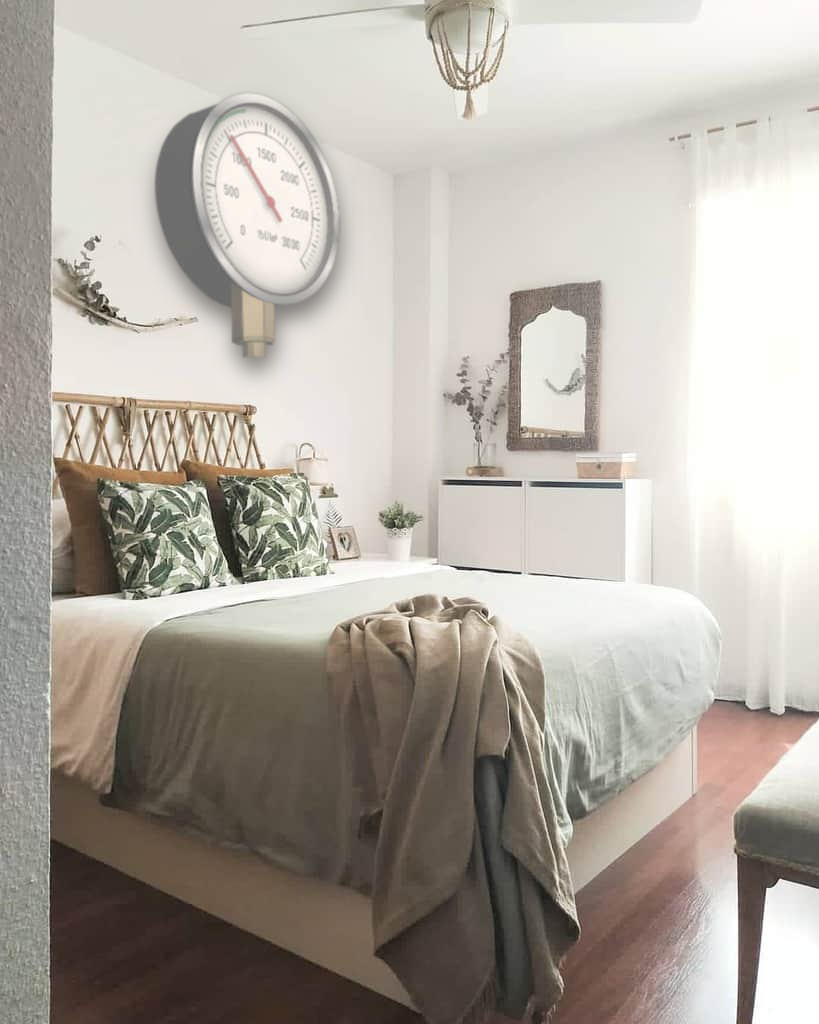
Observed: 1000 psi
